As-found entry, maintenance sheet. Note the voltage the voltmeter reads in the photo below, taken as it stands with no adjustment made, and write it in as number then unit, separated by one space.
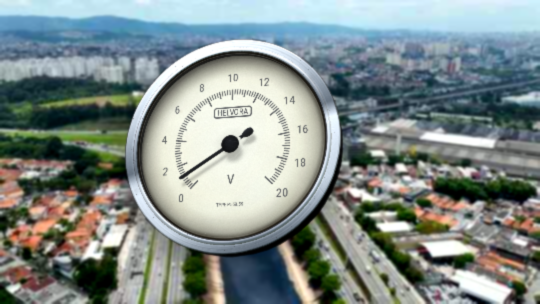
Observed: 1 V
